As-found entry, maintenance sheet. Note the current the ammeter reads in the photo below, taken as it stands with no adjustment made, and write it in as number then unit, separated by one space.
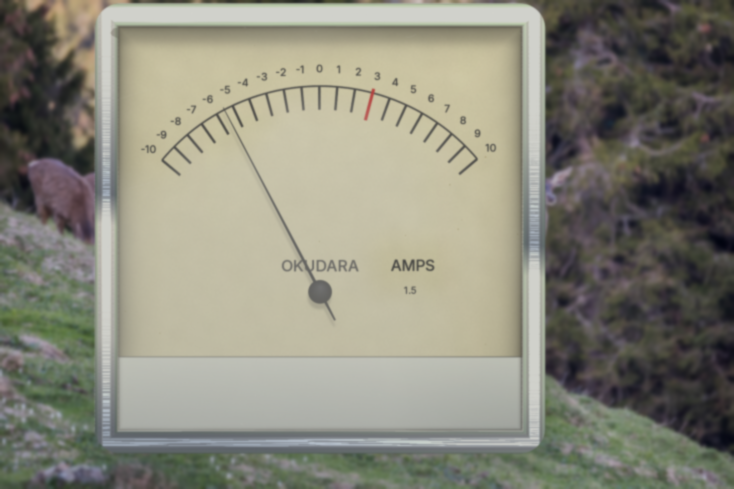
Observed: -5.5 A
